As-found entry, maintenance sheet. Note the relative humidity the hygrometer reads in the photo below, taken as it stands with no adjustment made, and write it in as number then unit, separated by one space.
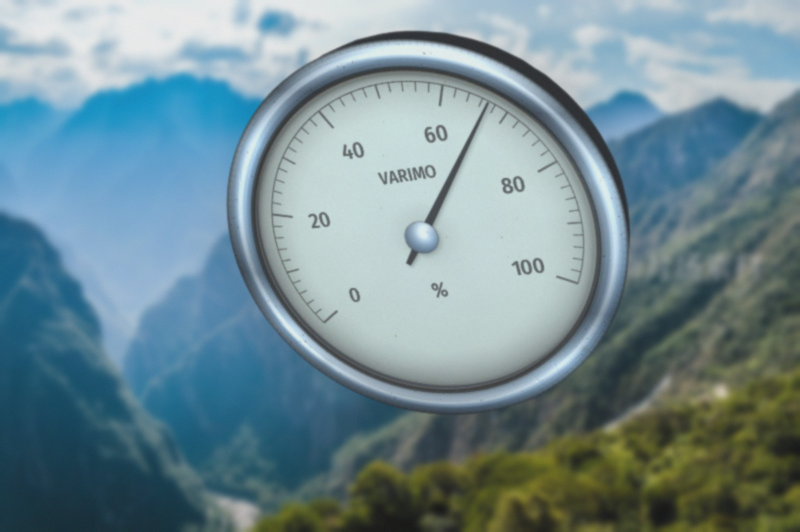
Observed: 67 %
